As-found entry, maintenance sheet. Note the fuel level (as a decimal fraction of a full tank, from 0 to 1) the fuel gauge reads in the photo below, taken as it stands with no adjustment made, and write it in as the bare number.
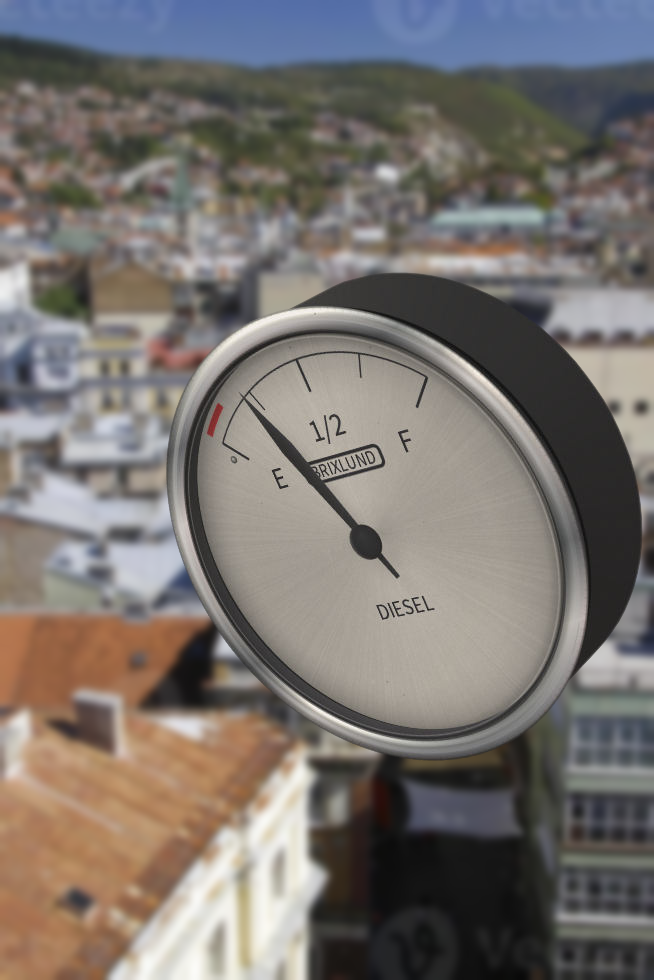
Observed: 0.25
